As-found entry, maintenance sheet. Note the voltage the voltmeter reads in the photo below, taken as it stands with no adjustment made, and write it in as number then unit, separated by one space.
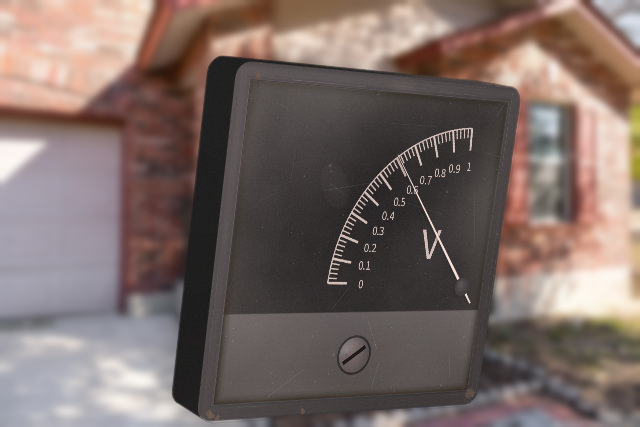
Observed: 0.6 V
